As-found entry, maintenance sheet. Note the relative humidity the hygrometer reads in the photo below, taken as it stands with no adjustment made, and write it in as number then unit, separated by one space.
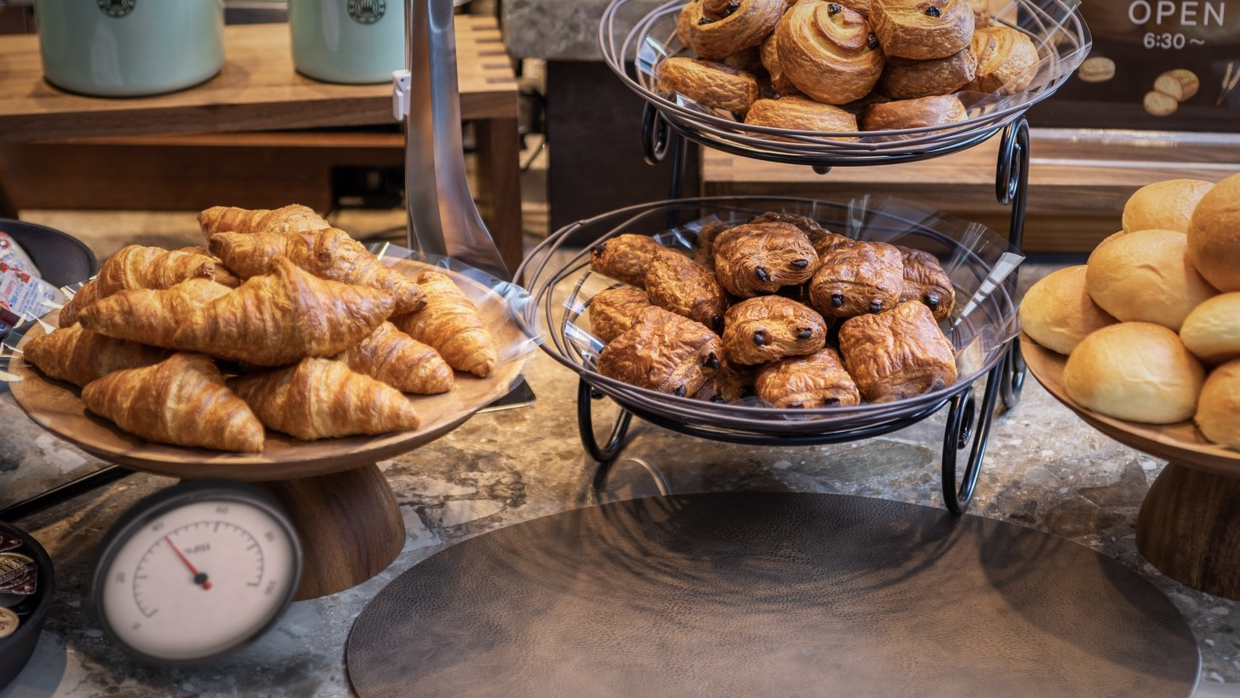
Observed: 40 %
